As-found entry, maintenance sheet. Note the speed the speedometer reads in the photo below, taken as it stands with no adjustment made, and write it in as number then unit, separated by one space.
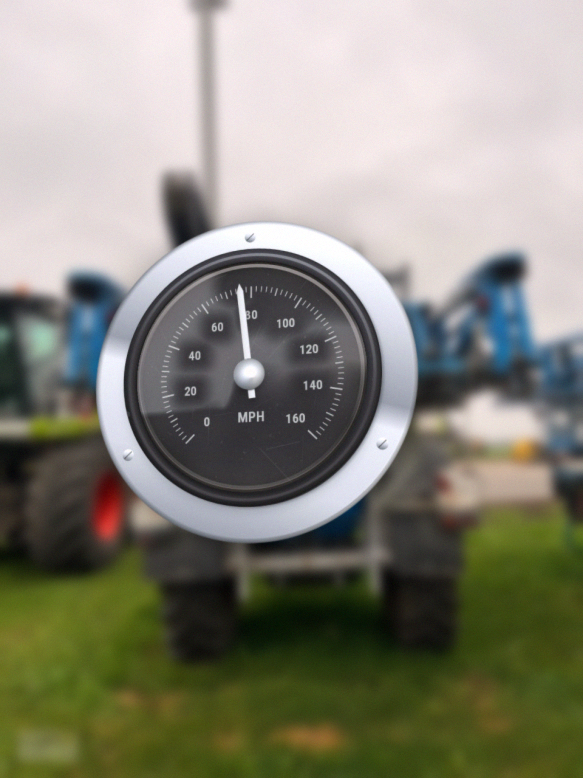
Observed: 76 mph
